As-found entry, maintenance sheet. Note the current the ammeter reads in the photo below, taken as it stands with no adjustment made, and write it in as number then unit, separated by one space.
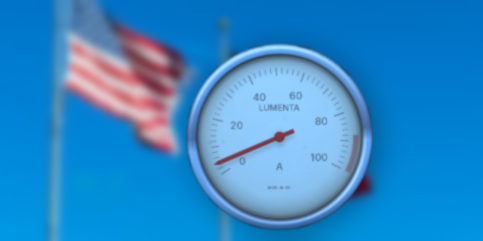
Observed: 4 A
